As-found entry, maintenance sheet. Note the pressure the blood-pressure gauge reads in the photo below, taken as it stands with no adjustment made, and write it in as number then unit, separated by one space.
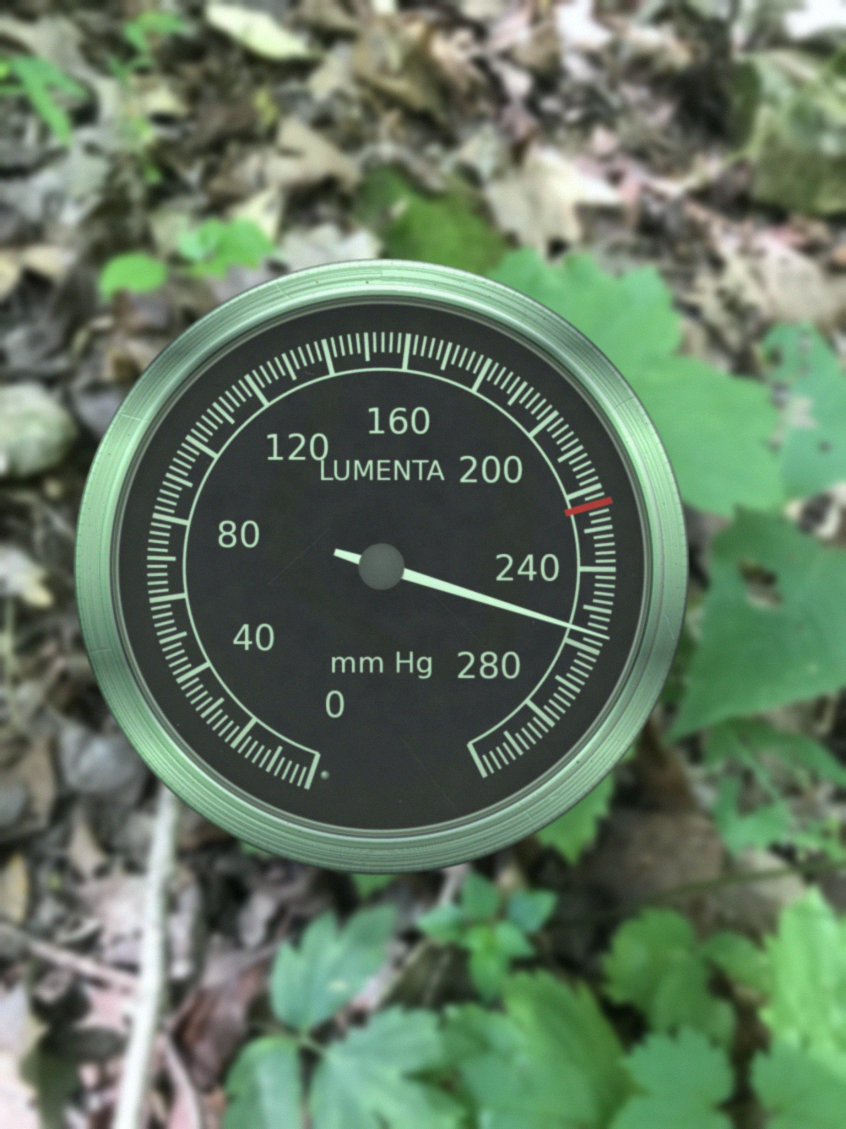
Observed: 256 mmHg
